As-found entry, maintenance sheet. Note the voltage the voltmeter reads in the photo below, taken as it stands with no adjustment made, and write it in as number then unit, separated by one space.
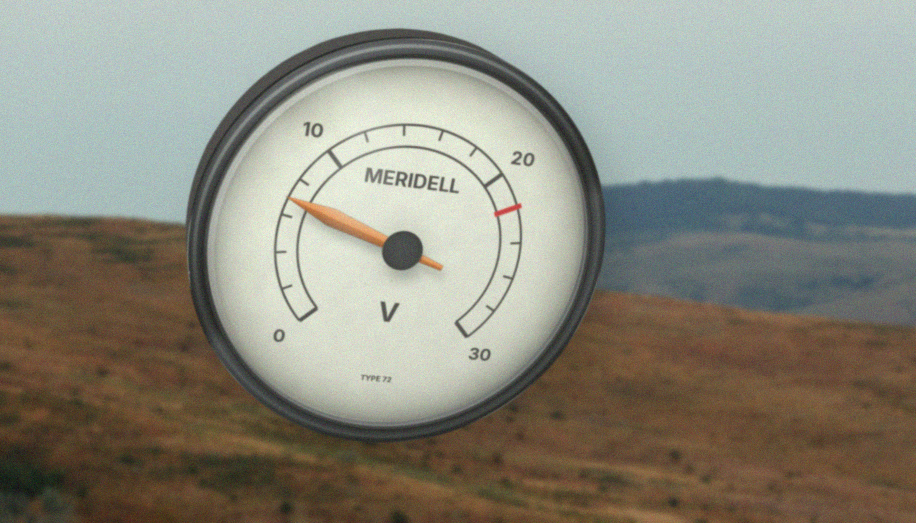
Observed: 7 V
